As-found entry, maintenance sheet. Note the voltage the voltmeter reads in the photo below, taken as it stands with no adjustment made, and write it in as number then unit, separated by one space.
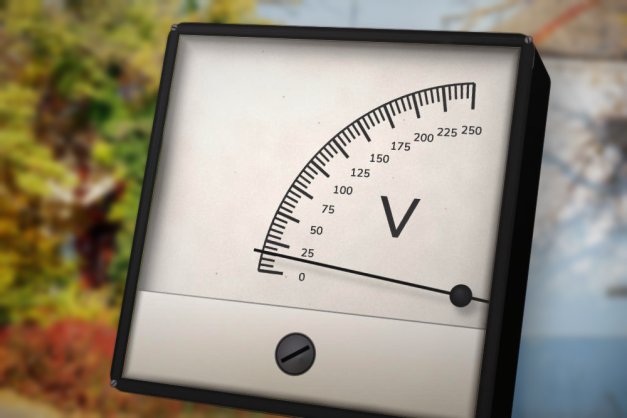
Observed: 15 V
